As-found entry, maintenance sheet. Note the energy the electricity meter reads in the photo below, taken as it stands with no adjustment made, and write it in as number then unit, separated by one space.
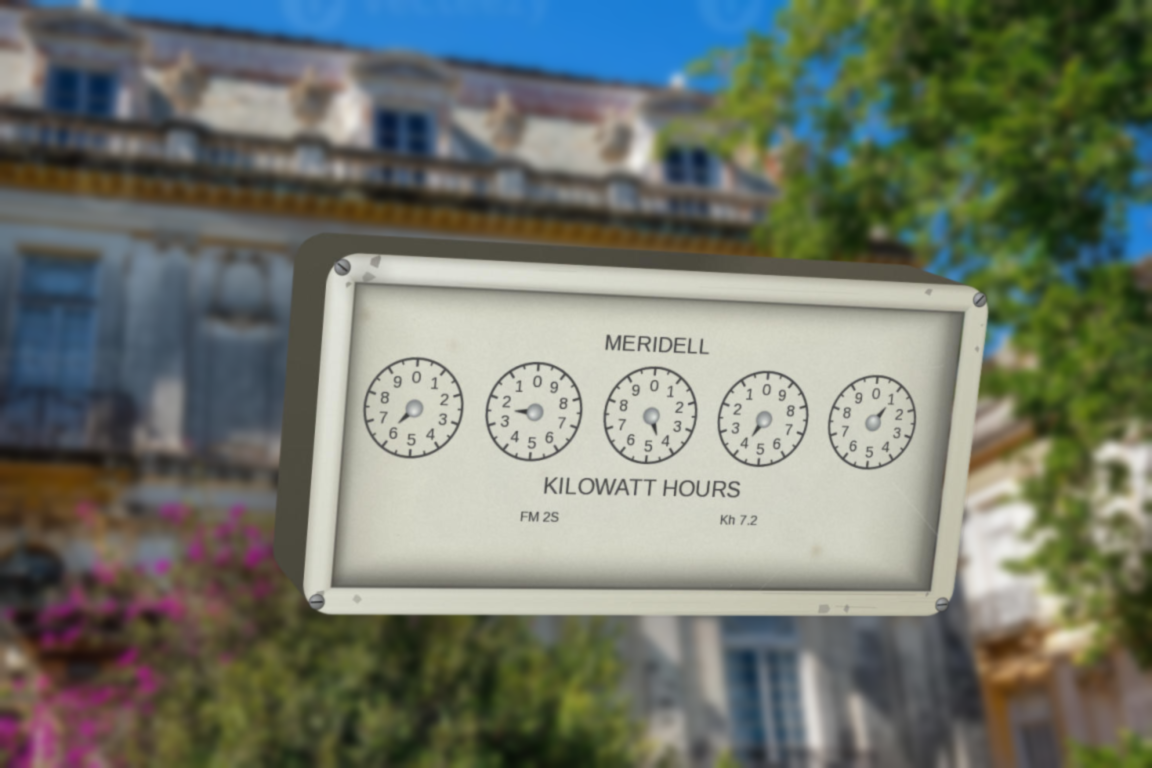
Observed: 62441 kWh
